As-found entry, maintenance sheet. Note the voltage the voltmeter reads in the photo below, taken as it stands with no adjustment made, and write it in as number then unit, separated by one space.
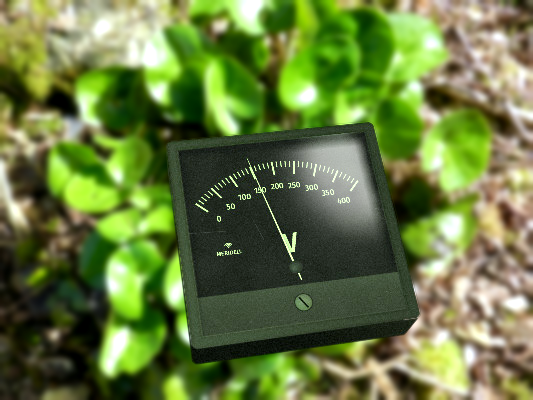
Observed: 150 V
